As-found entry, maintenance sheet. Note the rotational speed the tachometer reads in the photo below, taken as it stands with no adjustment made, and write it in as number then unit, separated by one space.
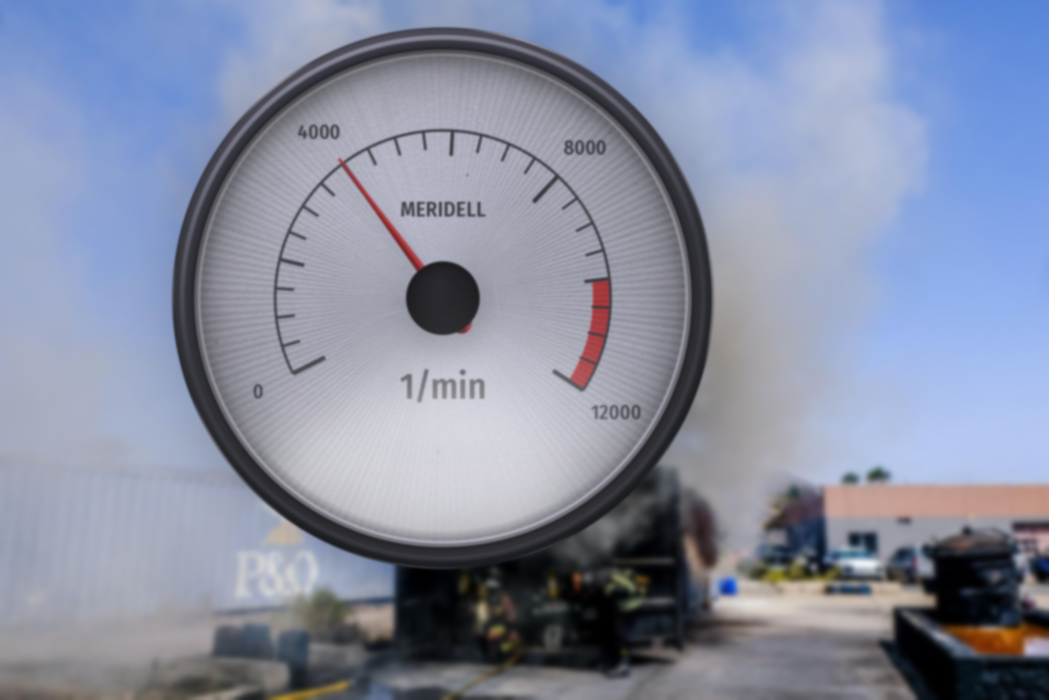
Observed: 4000 rpm
